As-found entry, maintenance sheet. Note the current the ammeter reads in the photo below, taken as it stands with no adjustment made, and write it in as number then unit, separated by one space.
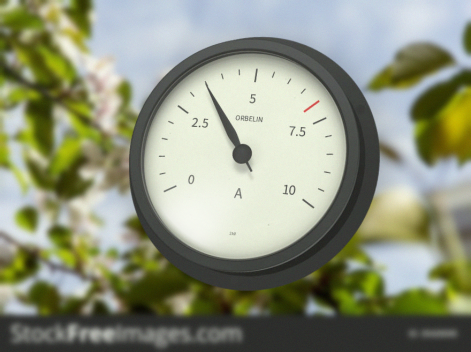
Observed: 3.5 A
